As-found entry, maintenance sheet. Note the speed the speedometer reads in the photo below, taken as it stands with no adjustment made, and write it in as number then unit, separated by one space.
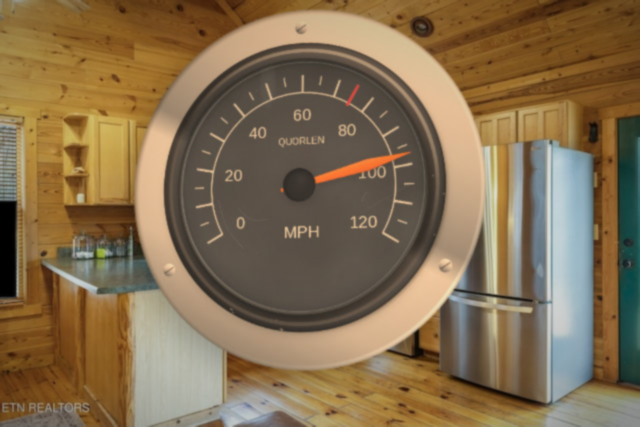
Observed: 97.5 mph
